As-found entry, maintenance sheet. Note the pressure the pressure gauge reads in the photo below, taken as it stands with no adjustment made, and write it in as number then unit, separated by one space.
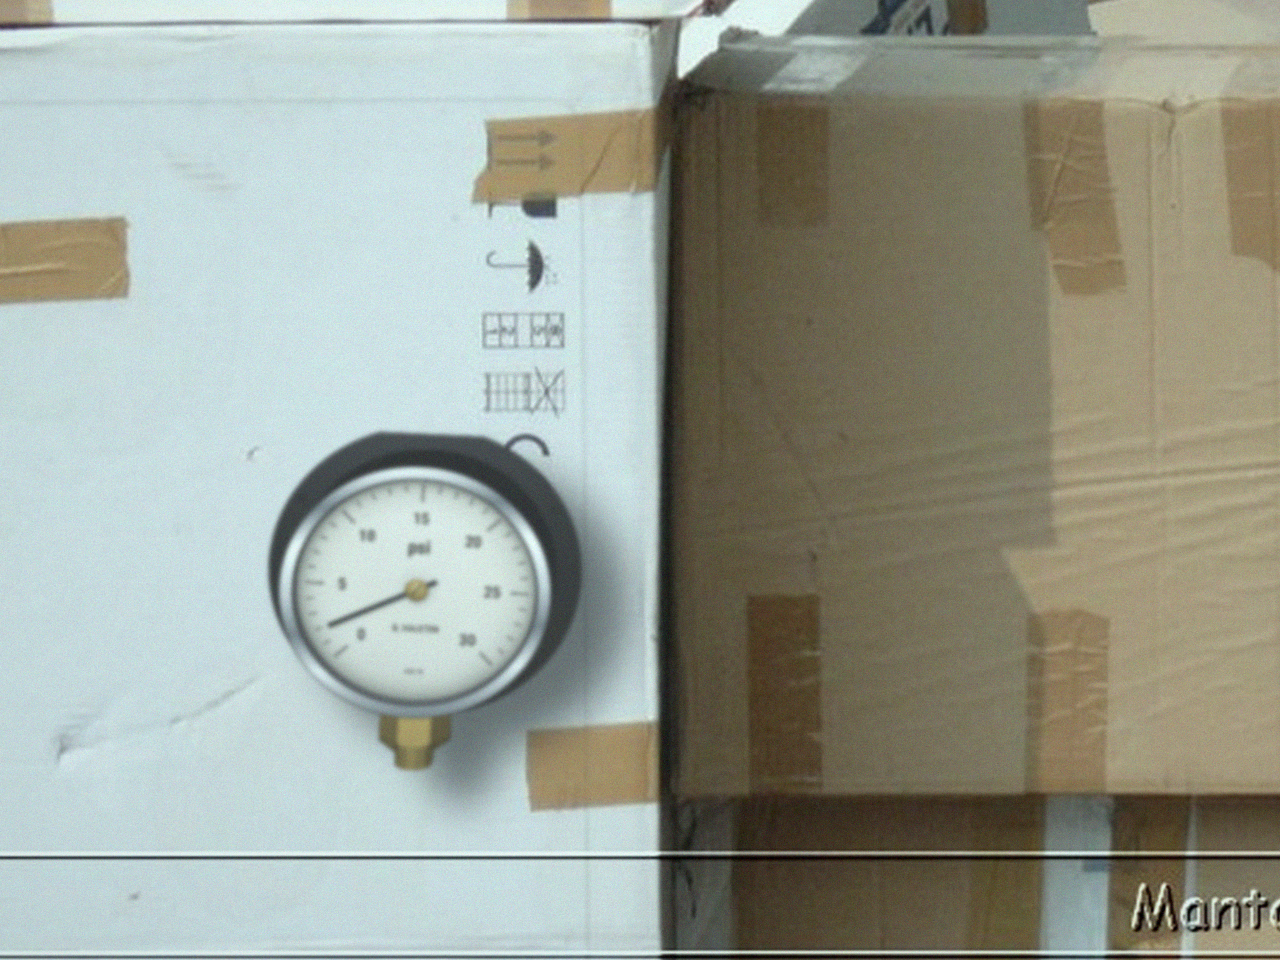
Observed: 2 psi
